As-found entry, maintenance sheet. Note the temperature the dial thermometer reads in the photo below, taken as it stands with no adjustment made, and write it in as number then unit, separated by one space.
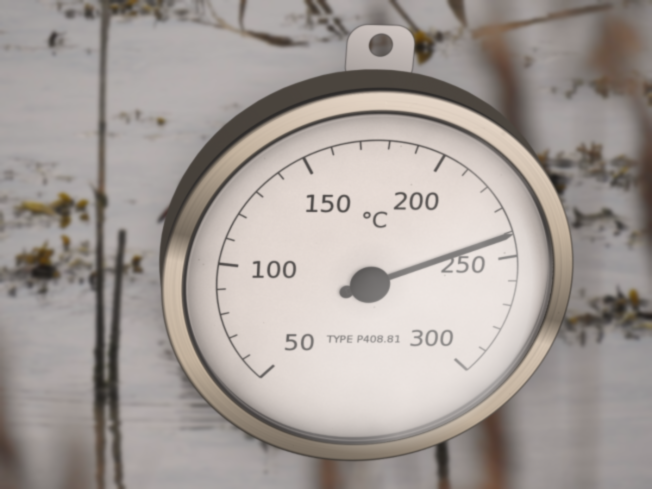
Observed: 240 °C
